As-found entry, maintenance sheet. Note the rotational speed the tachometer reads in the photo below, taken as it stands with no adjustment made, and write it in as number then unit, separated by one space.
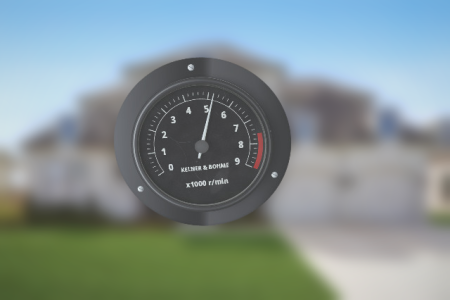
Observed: 5200 rpm
